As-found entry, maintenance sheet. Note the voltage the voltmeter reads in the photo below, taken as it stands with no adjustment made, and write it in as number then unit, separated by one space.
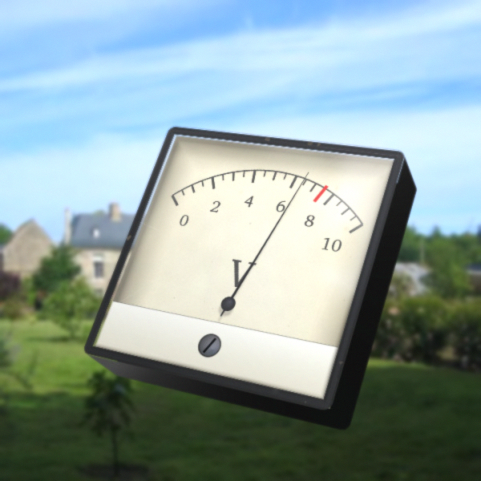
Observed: 6.5 V
